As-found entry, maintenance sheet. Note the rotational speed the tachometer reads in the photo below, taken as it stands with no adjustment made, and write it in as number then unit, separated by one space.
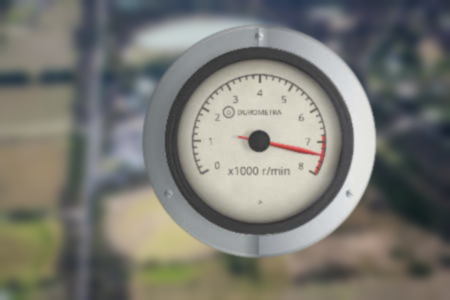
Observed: 7400 rpm
